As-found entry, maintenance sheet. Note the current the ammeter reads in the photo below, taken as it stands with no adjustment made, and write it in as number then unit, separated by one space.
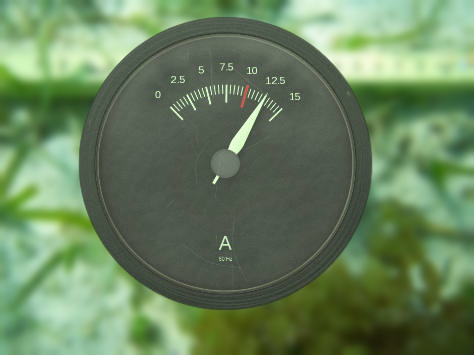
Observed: 12.5 A
